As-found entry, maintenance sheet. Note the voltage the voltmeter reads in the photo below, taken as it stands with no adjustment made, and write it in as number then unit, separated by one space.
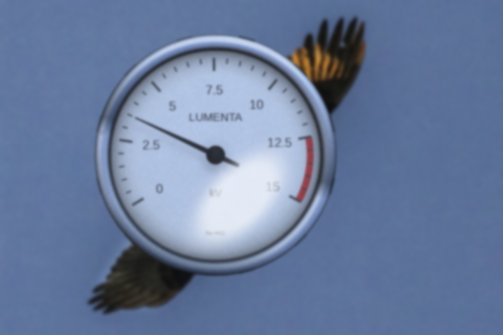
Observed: 3.5 kV
